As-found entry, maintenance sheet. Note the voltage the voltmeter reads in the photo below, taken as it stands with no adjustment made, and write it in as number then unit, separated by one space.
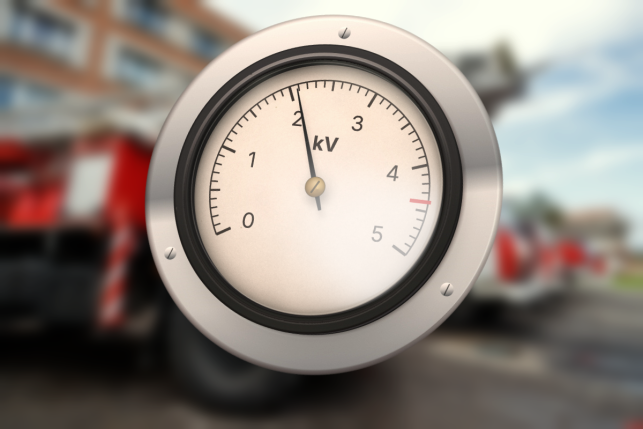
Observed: 2.1 kV
